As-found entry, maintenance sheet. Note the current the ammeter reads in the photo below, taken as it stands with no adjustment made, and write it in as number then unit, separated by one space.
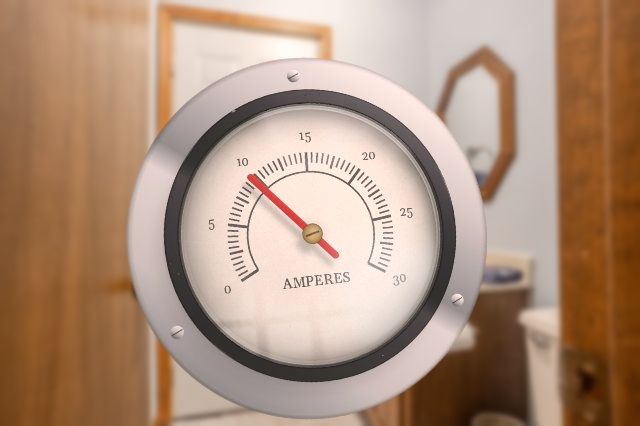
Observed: 9.5 A
